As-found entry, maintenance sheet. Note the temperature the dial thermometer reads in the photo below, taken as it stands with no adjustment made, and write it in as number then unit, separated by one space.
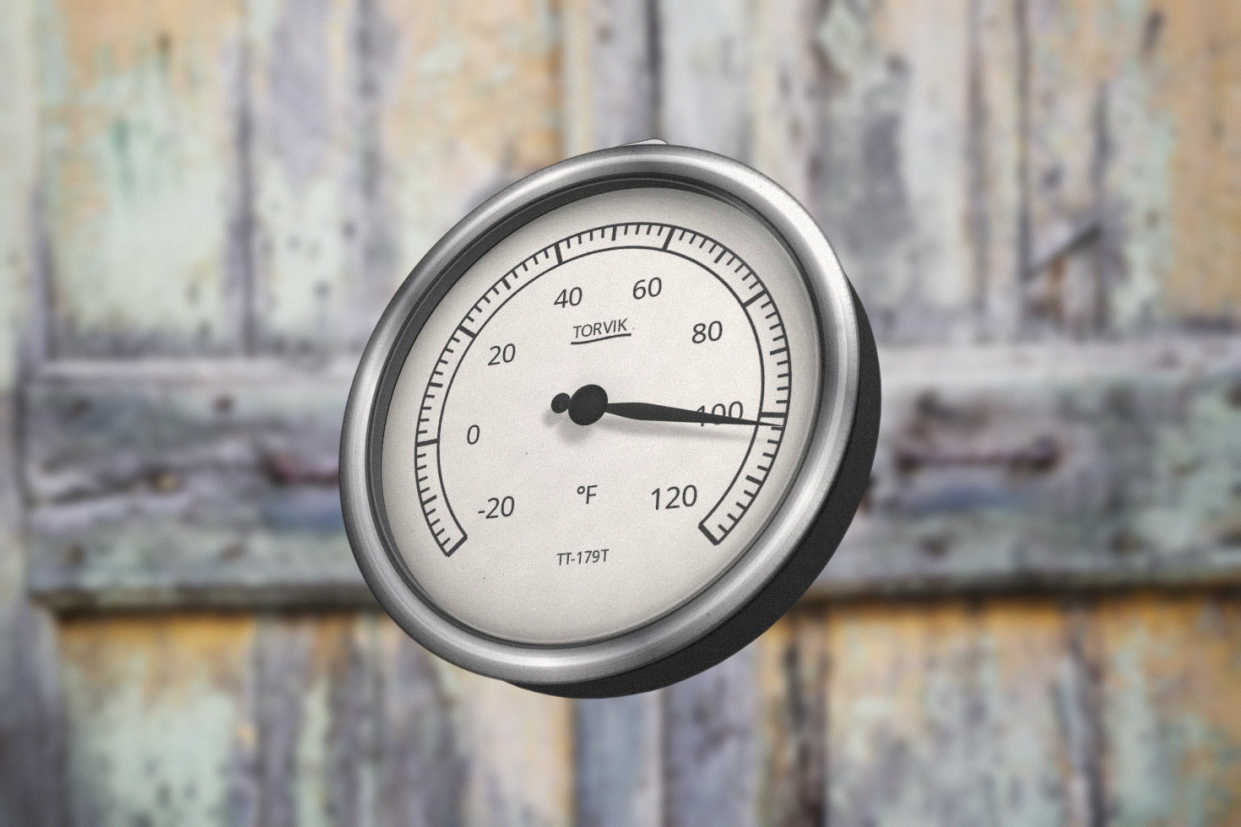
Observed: 102 °F
